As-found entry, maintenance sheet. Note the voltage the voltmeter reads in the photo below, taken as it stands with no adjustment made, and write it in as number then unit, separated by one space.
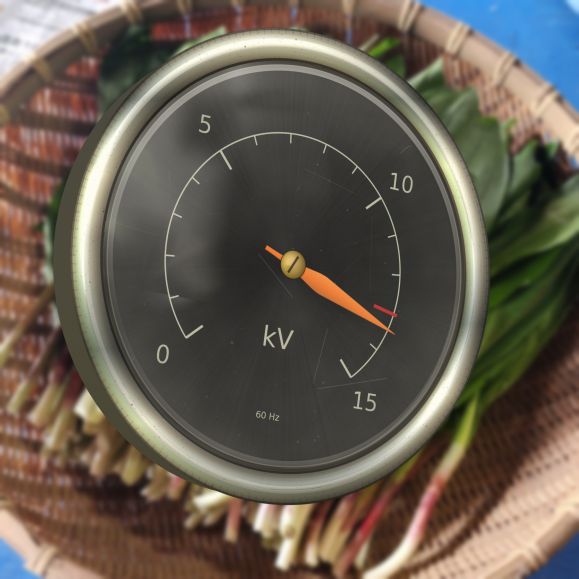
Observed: 13.5 kV
